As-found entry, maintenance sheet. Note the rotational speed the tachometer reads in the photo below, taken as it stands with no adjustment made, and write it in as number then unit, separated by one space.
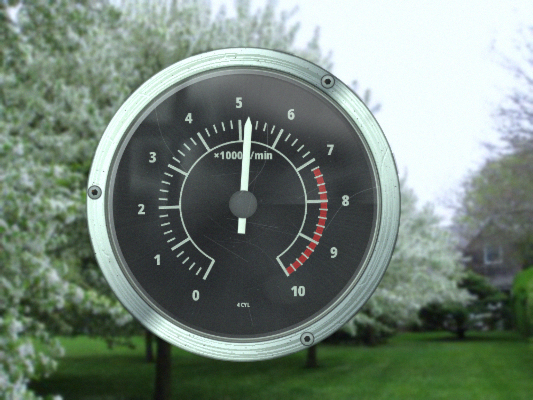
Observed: 5200 rpm
